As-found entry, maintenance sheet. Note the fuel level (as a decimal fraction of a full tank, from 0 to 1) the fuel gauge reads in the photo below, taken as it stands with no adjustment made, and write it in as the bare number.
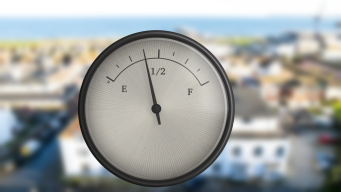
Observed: 0.375
